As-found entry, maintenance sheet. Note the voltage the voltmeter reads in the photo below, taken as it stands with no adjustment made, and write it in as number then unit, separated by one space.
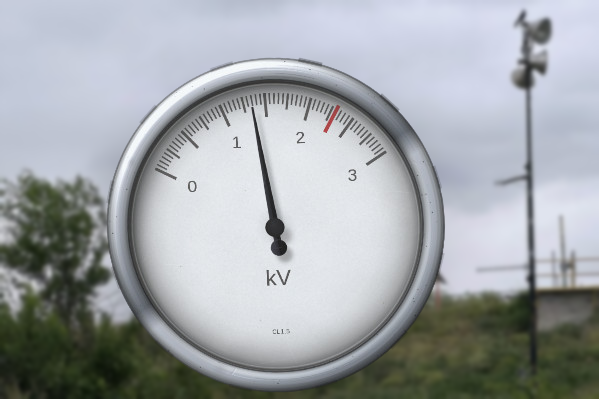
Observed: 1.35 kV
